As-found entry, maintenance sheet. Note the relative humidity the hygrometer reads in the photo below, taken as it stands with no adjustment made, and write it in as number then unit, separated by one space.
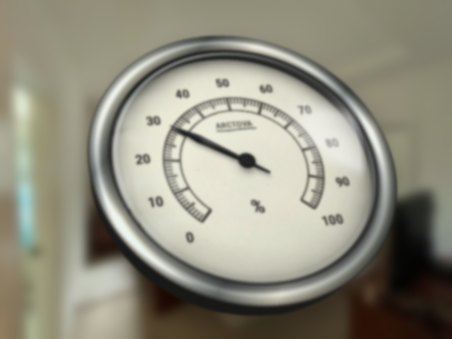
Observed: 30 %
